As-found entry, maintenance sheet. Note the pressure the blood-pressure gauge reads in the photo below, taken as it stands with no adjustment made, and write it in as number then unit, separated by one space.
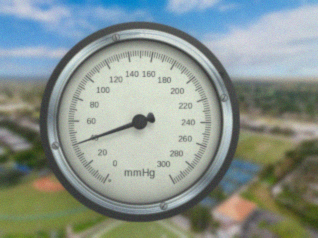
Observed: 40 mmHg
